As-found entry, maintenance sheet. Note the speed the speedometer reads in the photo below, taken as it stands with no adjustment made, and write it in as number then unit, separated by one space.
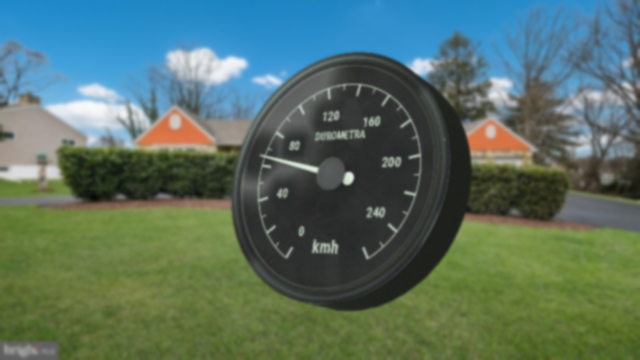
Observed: 65 km/h
